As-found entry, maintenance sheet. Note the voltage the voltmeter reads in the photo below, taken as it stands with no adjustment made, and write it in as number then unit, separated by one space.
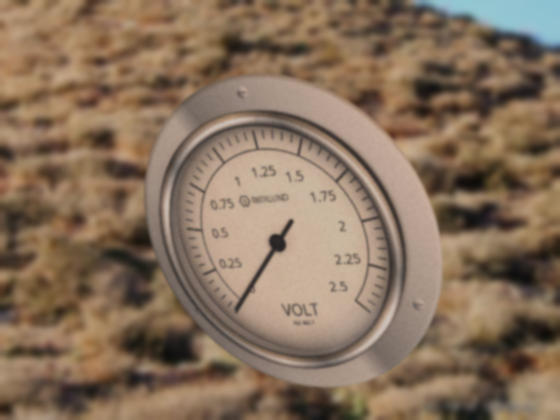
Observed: 0 V
